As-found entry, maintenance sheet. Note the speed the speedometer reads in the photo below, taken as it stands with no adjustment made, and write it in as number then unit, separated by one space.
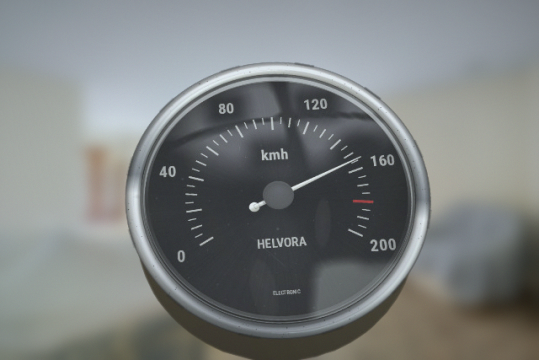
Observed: 155 km/h
